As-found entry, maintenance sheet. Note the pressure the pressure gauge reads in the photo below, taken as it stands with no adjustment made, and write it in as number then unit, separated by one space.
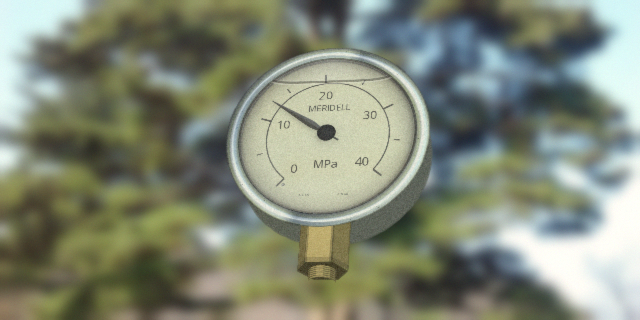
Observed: 12.5 MPa
